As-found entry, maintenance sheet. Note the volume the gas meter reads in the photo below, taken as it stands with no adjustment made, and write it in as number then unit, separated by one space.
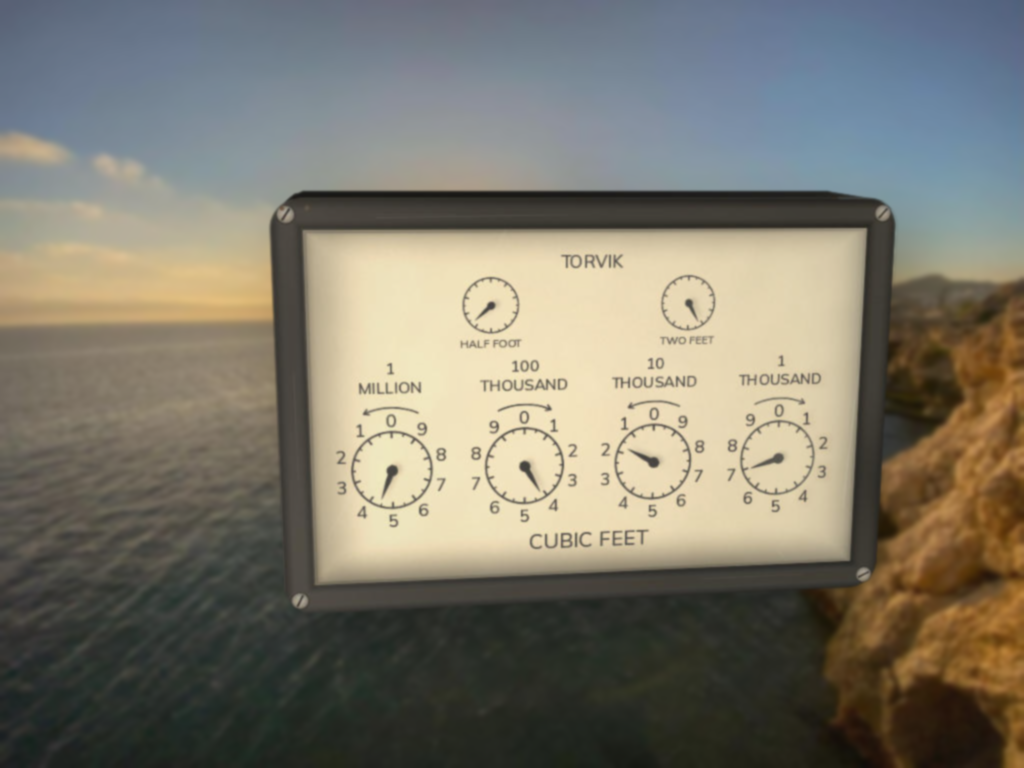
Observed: 441700 ft³
